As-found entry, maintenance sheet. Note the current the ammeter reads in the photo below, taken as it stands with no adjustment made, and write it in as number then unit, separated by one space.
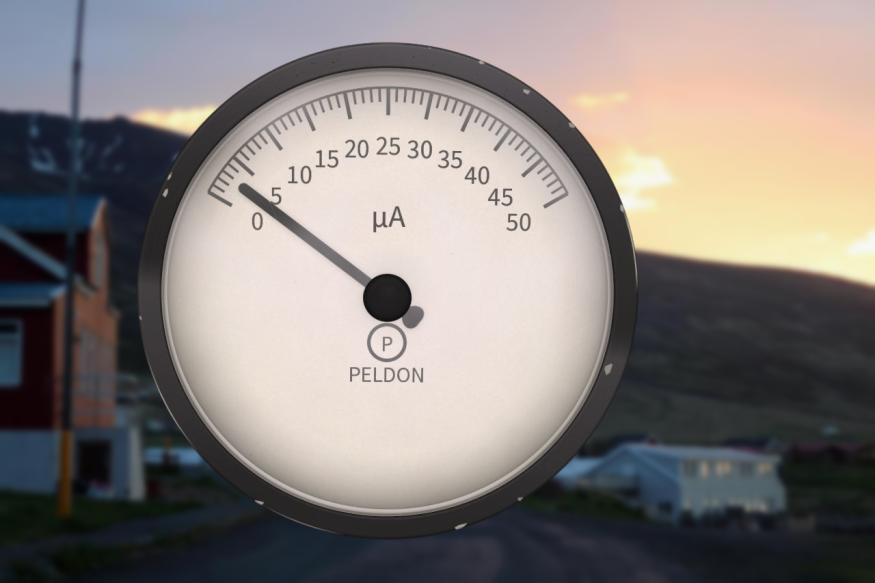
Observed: 3 µA
